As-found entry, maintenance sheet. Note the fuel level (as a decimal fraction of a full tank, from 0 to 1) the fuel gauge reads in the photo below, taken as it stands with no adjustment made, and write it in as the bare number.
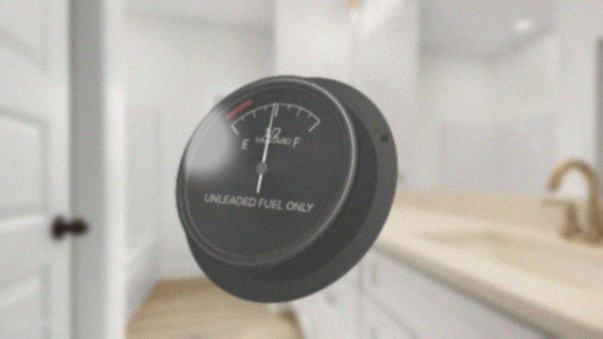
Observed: 0.5
